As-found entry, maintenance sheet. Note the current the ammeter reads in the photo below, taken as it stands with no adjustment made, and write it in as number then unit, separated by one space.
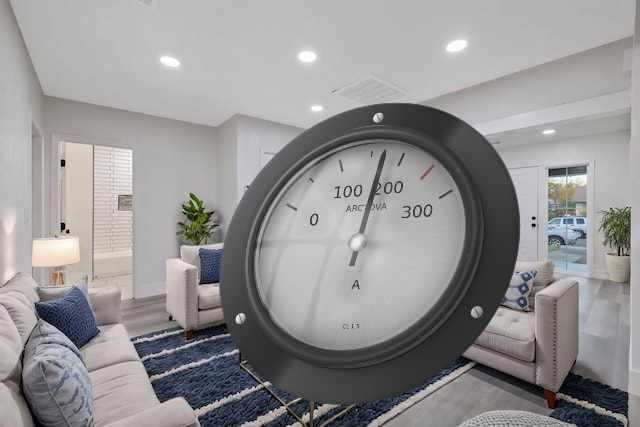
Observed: 175 A
